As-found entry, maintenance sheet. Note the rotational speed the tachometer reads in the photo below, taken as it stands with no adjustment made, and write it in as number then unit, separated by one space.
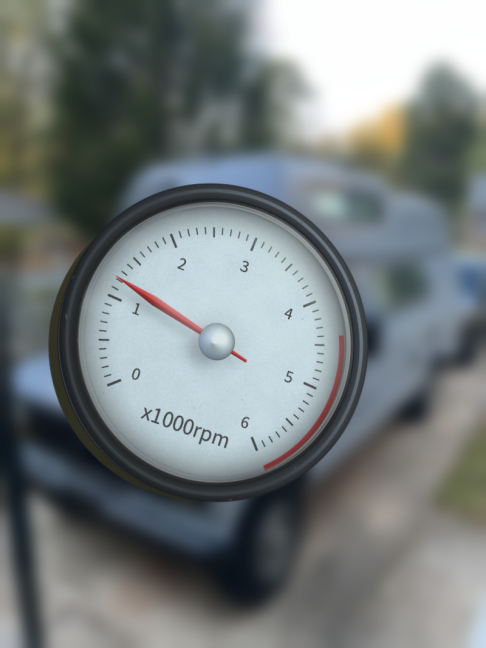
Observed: 1200 rpm
